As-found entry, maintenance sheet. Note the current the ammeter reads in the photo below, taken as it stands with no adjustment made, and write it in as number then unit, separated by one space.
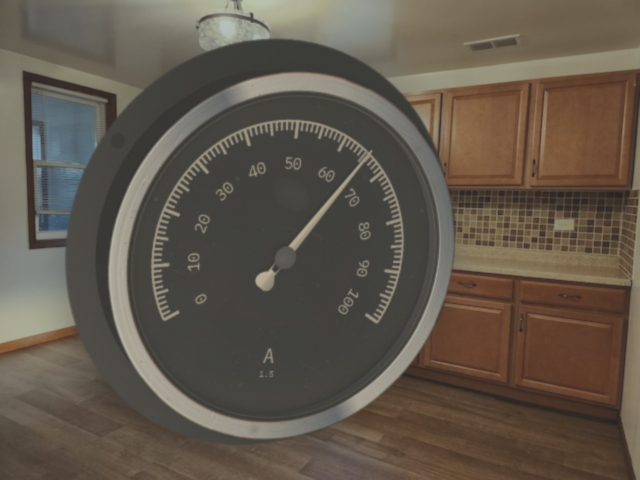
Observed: 65 A
